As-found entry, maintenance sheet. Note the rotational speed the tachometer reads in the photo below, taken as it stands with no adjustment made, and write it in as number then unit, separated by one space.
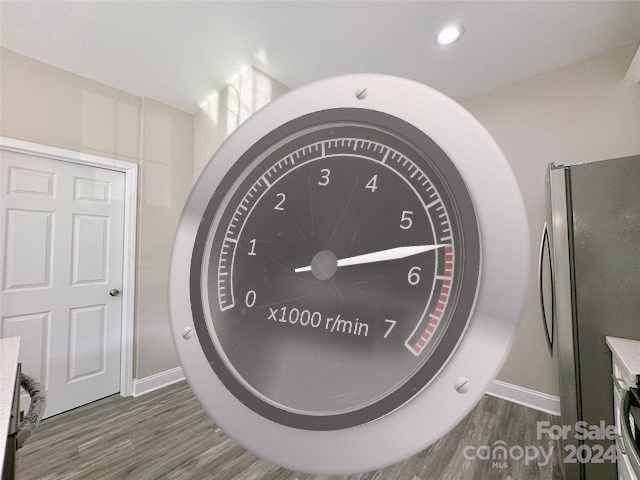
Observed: 5600 rpm
